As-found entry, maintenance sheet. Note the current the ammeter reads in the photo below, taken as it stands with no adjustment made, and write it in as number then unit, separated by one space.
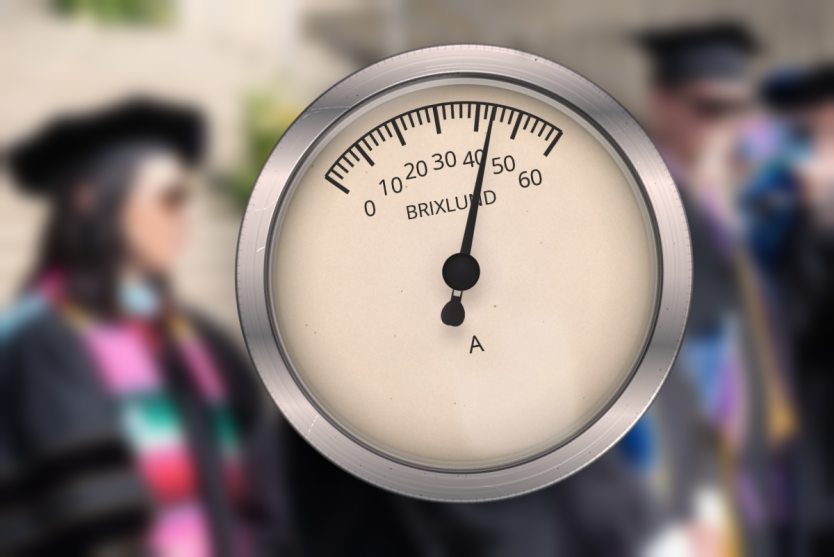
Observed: 44 A
